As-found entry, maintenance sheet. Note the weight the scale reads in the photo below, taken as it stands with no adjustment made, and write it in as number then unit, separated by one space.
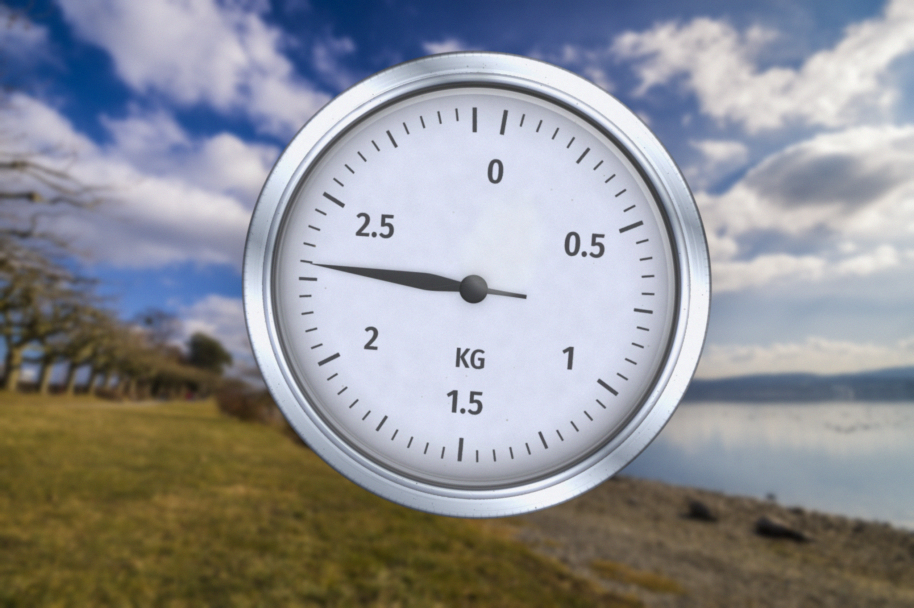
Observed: 2.3 kg
